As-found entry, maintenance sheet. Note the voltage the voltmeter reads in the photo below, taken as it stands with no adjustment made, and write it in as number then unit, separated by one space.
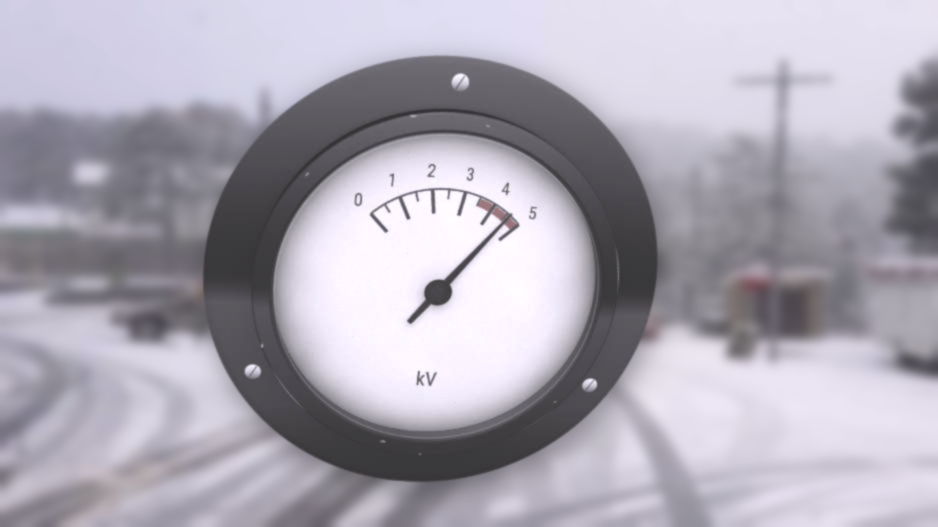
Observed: 4.5 kV
